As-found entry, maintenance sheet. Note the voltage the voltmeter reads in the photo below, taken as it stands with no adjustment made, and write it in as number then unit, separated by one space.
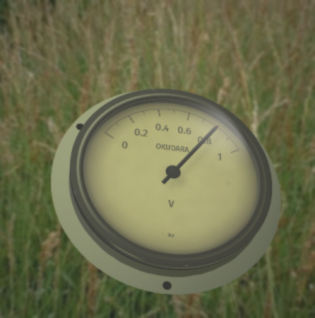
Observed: 0.8 V
